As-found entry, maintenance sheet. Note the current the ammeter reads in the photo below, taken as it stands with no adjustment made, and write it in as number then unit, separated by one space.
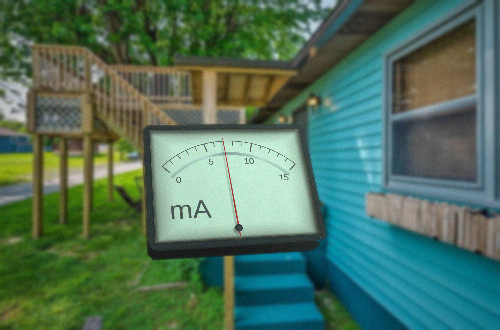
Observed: 7 mA
